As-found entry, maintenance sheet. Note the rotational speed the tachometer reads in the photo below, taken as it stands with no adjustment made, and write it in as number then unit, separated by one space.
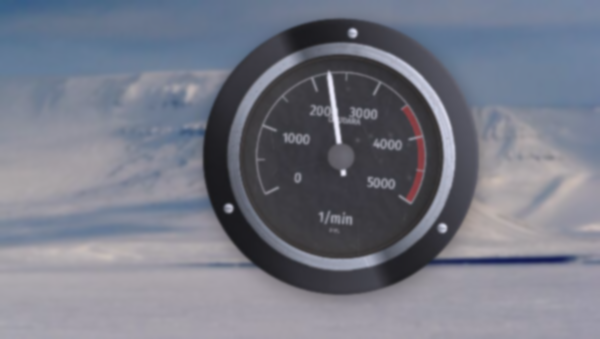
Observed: 2250 rpm
